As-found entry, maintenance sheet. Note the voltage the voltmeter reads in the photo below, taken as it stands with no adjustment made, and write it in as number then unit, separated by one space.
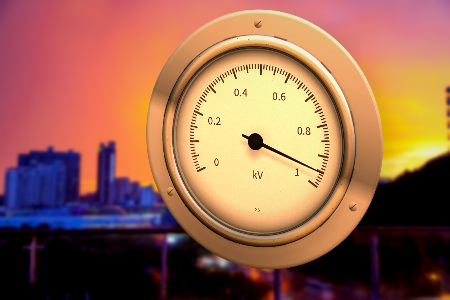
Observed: 0.95 kV
